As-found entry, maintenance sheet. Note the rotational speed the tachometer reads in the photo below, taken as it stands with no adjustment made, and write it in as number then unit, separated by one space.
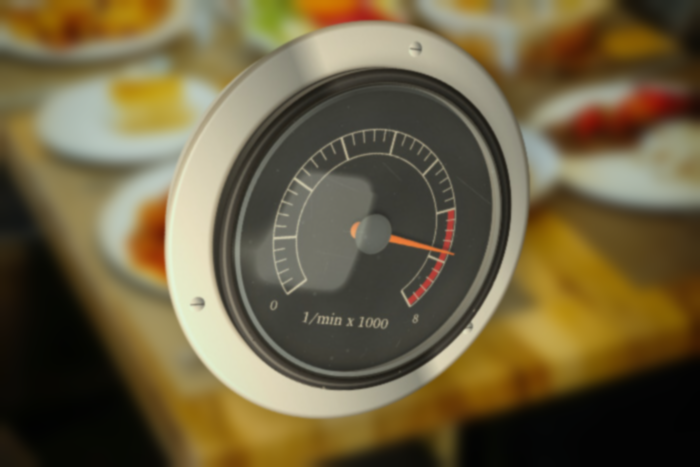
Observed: 6800 rpm
